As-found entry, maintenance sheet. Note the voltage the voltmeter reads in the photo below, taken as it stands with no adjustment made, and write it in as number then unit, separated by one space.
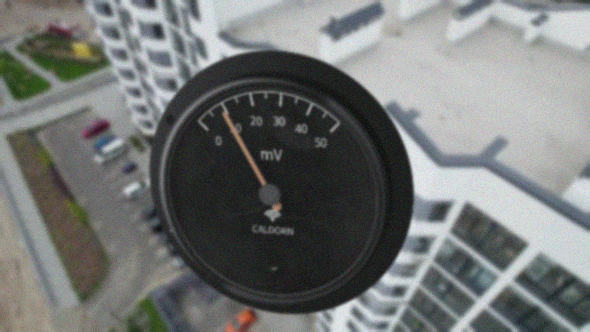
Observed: 10 mV
